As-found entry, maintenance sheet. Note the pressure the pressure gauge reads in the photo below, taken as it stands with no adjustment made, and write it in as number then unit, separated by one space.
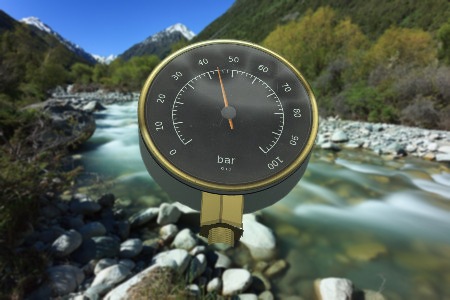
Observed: 44 bar
